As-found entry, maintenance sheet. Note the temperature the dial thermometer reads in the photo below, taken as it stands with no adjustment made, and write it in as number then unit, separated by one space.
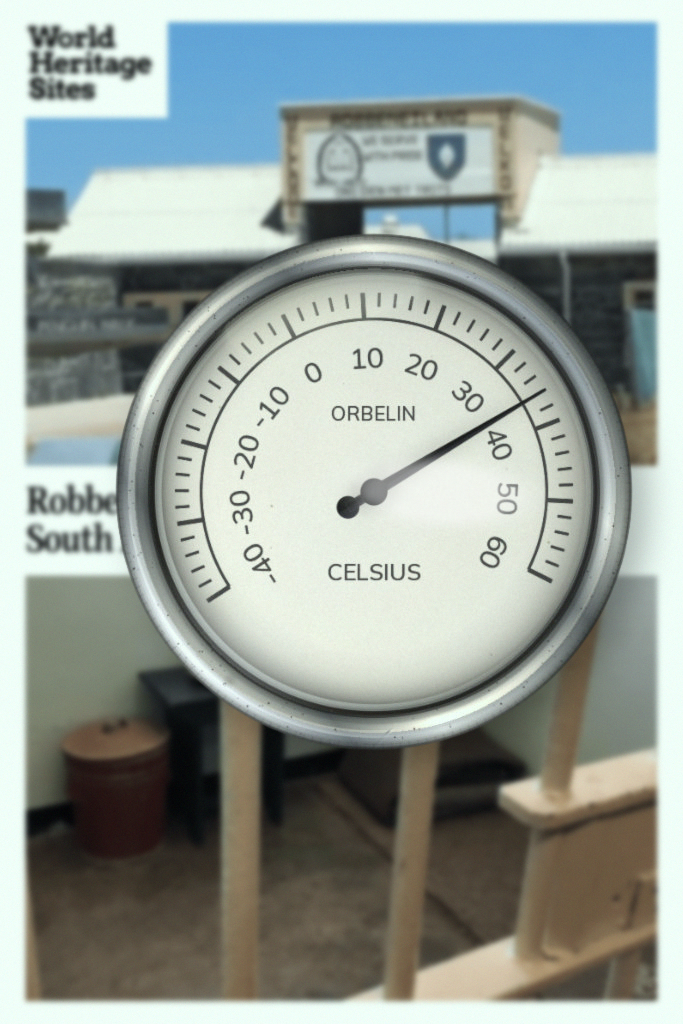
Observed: 36 °C
